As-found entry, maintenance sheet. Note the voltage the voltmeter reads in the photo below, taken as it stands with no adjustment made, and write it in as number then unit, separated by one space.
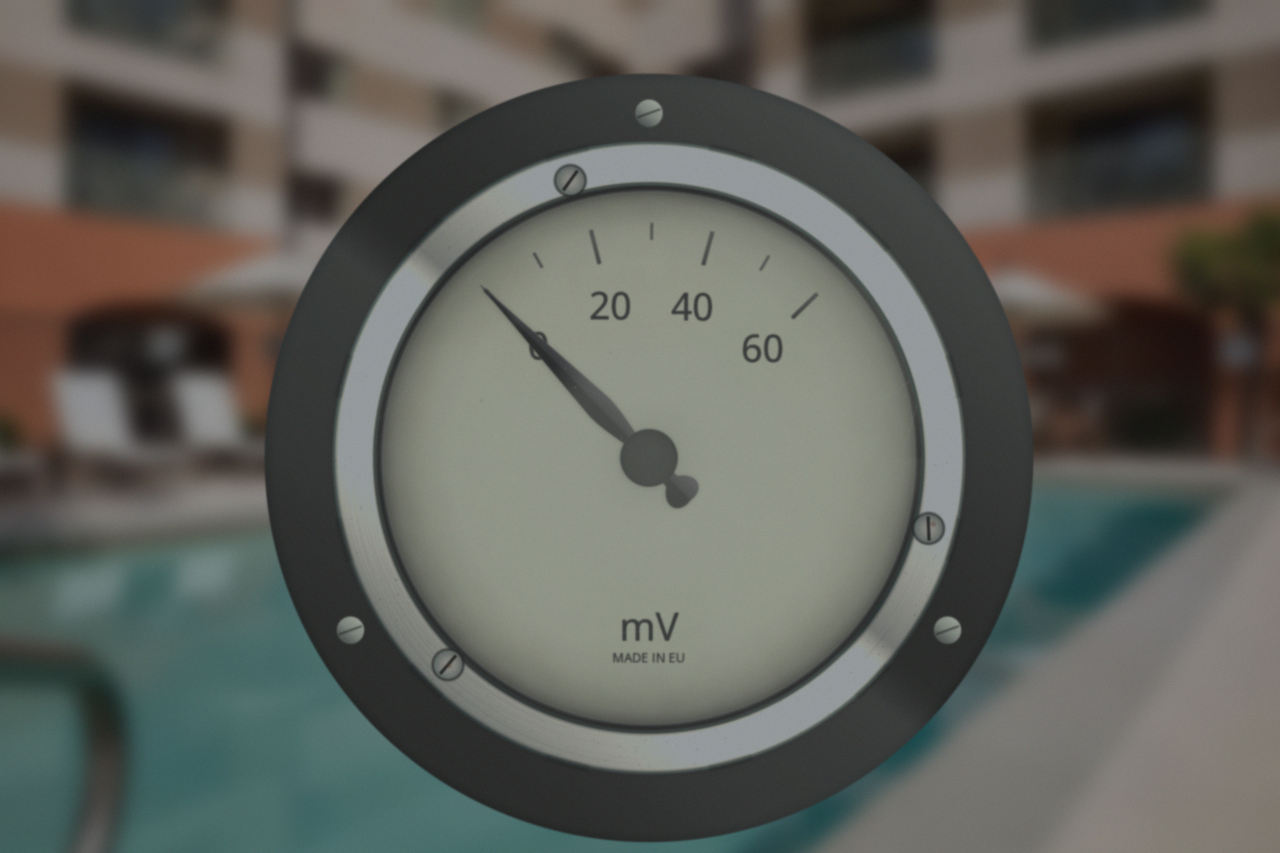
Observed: 0 mV
